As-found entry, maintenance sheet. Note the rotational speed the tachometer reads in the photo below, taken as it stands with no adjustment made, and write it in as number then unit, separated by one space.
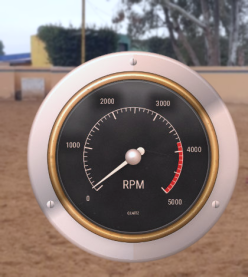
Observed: 100 rpm
